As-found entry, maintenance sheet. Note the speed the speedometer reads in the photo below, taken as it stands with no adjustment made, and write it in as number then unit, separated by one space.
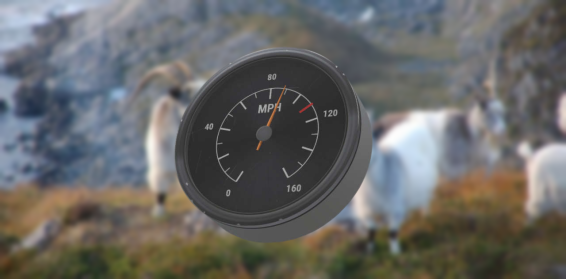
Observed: 90 mph
